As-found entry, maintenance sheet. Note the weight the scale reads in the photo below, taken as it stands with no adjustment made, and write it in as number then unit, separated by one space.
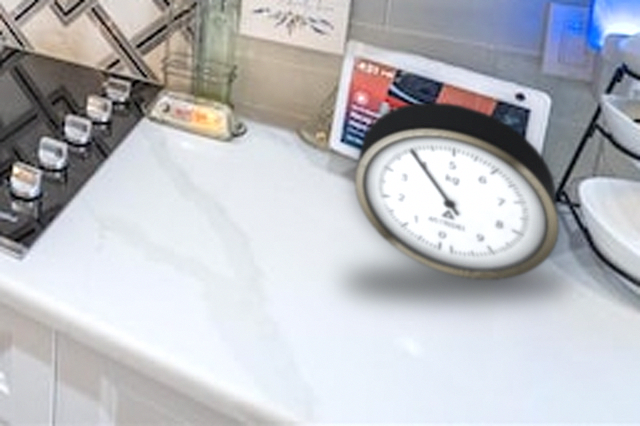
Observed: 4 kg
